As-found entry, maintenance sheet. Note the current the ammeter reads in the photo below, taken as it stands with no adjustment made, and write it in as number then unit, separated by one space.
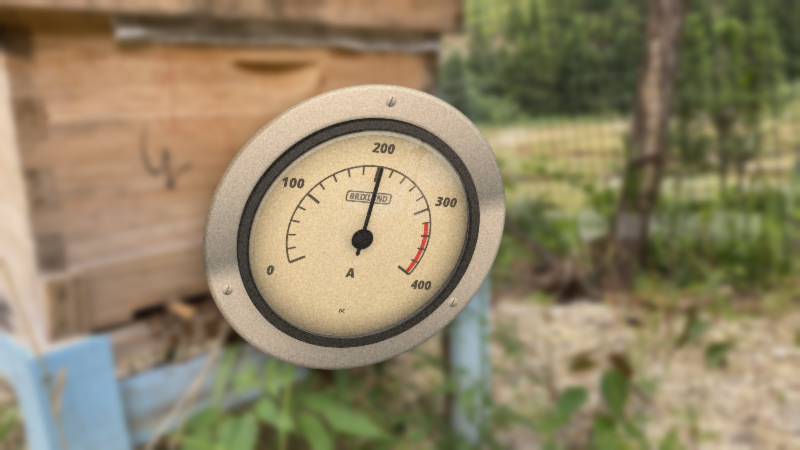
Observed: 200 A
